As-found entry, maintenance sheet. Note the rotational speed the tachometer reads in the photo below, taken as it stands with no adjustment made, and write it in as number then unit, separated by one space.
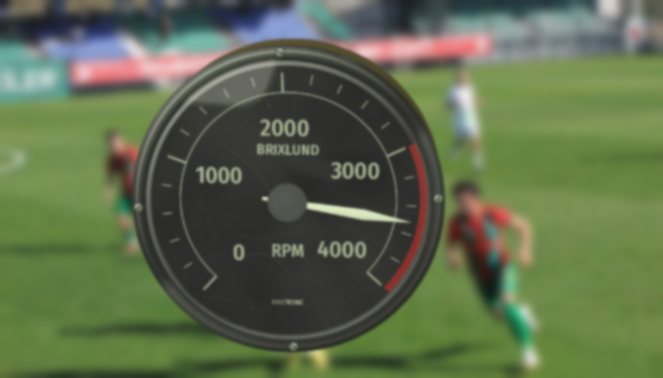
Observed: 3500 rpm
